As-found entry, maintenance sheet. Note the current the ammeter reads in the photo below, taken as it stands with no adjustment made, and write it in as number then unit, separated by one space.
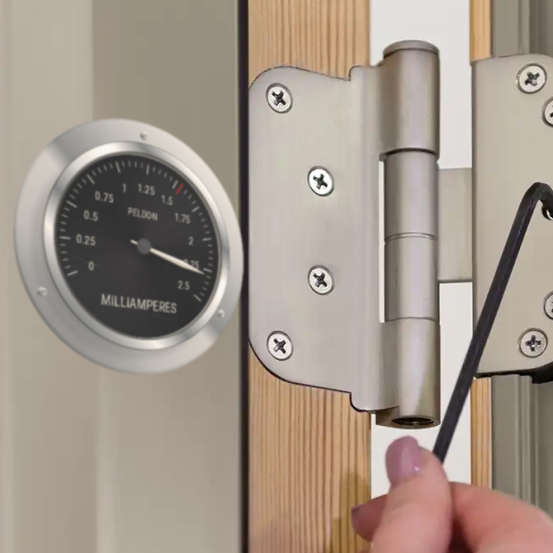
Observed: 2.3 mA
